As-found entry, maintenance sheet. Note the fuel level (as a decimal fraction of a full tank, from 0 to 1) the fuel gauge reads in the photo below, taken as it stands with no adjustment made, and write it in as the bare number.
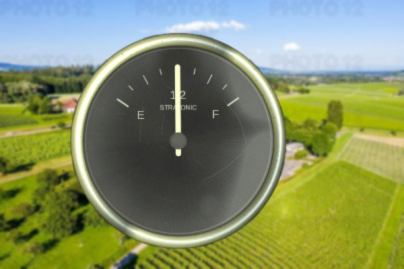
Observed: 0.5
